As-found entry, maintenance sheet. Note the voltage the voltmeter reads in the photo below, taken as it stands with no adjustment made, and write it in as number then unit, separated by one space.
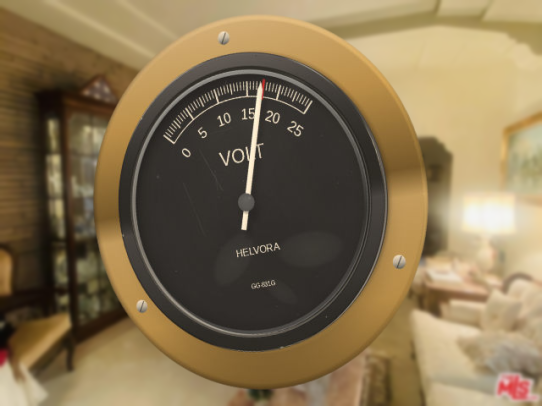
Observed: 17.5 V
